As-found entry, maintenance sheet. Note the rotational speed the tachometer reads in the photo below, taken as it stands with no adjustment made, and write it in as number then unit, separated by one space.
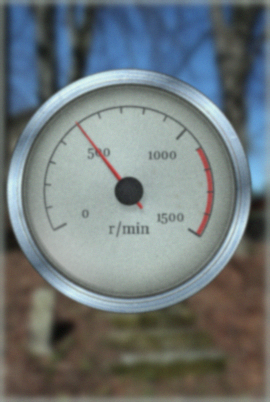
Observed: 500 rpm
